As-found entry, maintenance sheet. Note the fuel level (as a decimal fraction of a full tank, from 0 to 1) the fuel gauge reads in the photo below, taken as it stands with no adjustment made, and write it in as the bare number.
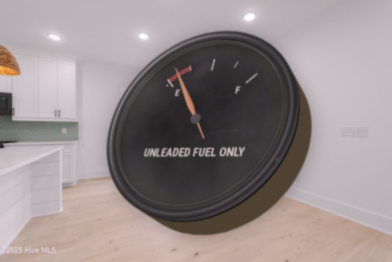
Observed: 0.125
